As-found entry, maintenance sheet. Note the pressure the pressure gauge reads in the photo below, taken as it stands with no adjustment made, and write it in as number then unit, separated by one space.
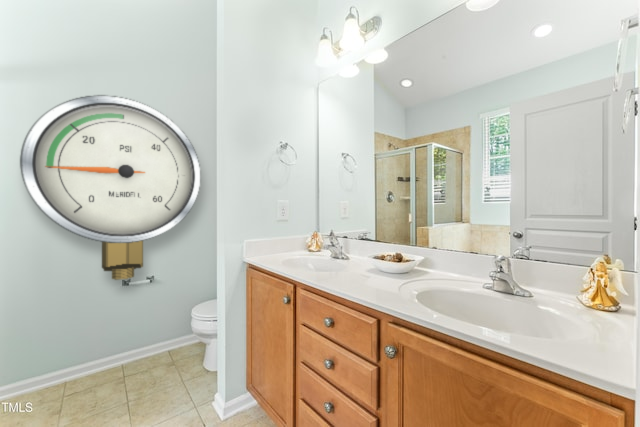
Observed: 10 psi
